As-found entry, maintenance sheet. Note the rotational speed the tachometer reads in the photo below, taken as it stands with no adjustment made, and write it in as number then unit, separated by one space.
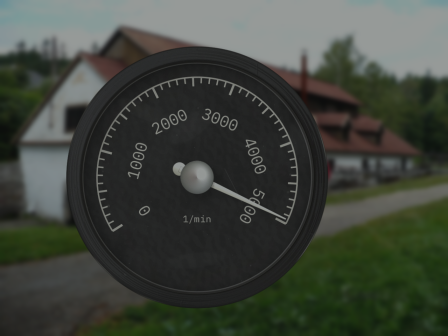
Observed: 4950 rpm
